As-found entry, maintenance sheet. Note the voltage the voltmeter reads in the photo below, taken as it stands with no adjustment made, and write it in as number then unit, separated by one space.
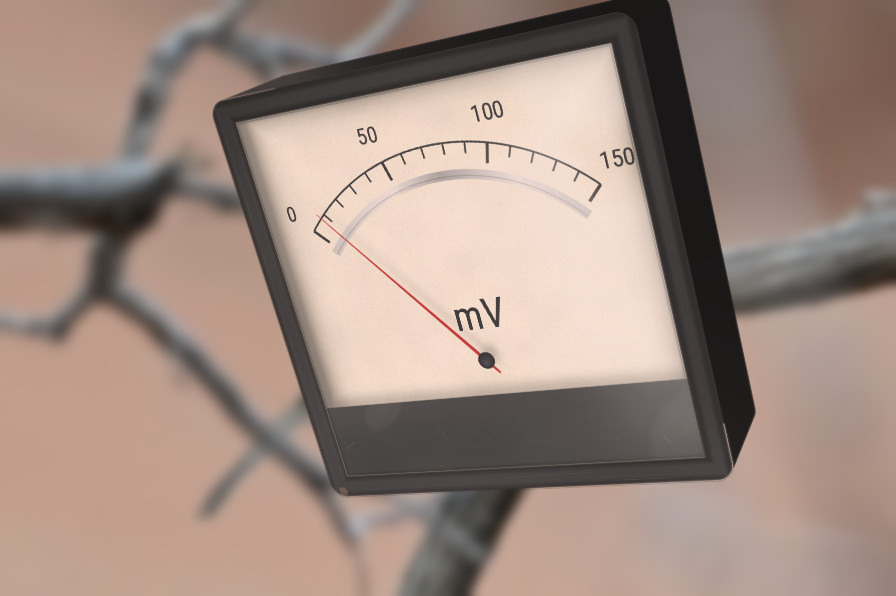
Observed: 10 mV
